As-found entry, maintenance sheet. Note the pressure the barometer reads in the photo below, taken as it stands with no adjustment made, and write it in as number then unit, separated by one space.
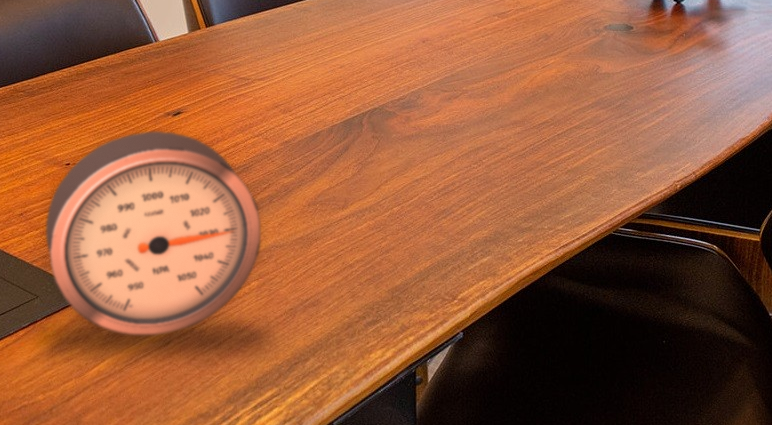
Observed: 1030 hPa
